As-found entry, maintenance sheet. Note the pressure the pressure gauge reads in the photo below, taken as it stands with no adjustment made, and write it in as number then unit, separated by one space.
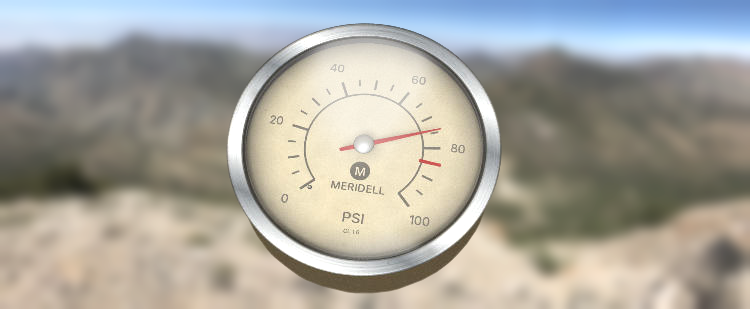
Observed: 75 psi
